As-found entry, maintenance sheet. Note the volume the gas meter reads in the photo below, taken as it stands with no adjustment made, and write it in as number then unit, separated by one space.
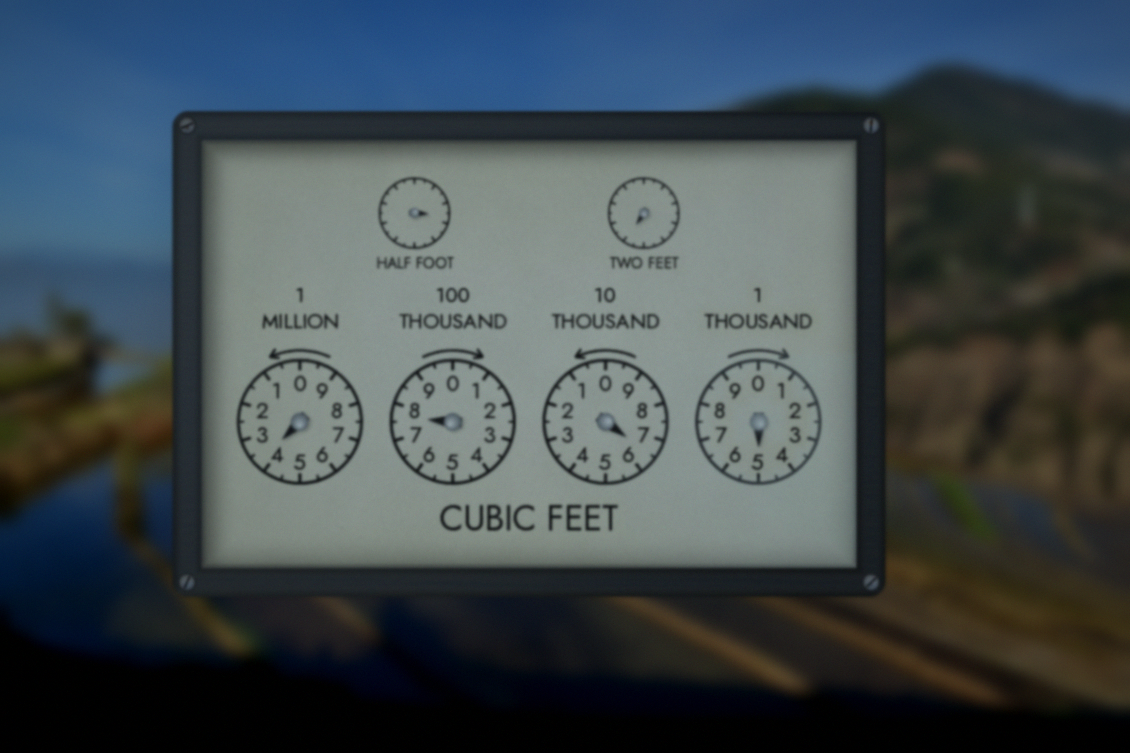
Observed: 376500 ft³
